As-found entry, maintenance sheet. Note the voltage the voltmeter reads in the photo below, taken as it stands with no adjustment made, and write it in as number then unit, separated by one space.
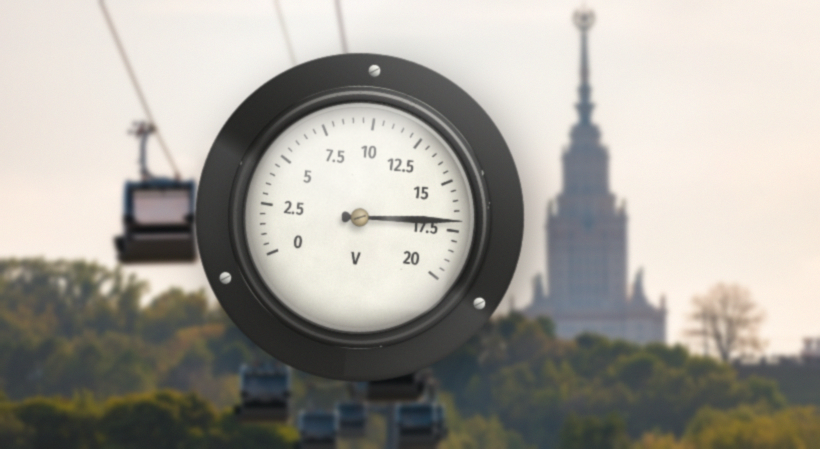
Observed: 17 V
